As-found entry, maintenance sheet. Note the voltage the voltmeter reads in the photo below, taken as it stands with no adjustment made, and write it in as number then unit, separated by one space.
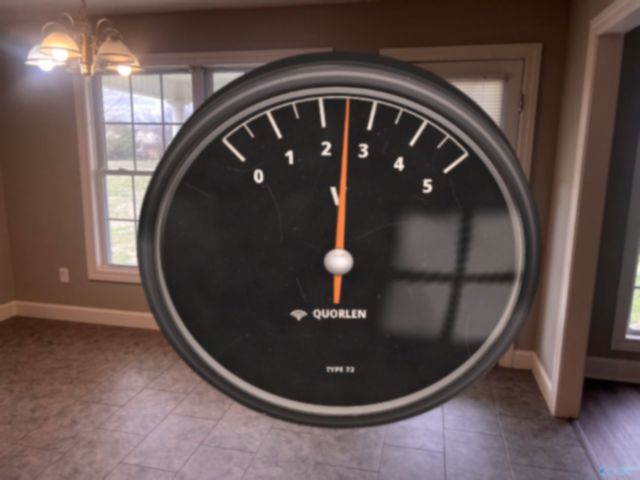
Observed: 2.5 V
